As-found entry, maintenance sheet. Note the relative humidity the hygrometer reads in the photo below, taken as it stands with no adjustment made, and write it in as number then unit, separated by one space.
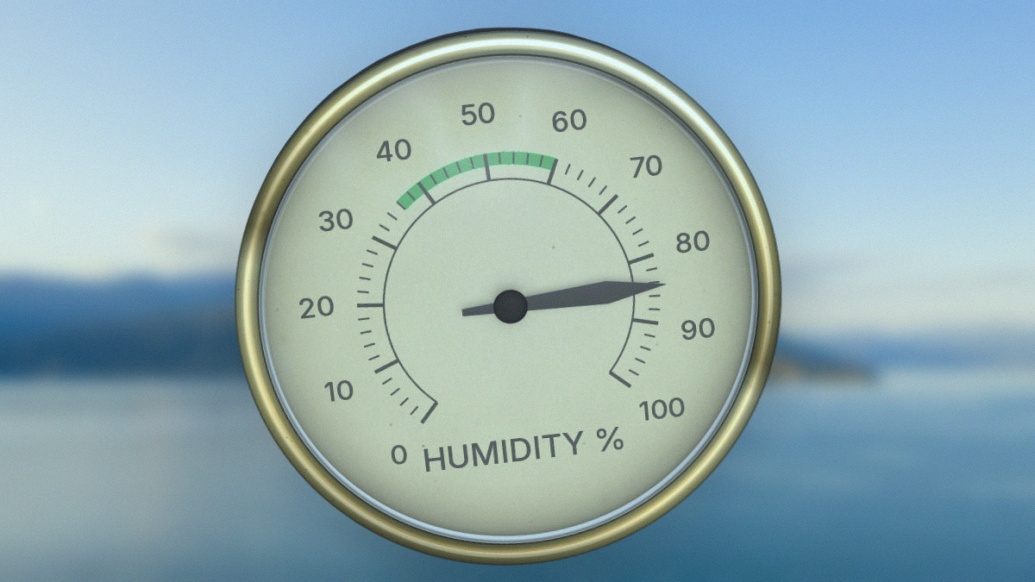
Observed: 84 %
